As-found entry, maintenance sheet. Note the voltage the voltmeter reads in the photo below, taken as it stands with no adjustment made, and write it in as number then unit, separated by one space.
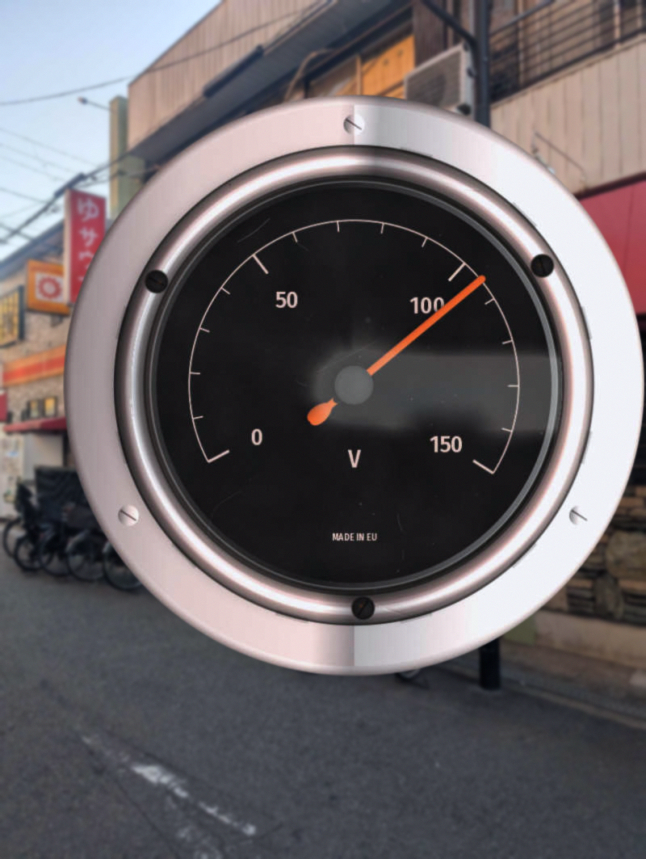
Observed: 105 V
